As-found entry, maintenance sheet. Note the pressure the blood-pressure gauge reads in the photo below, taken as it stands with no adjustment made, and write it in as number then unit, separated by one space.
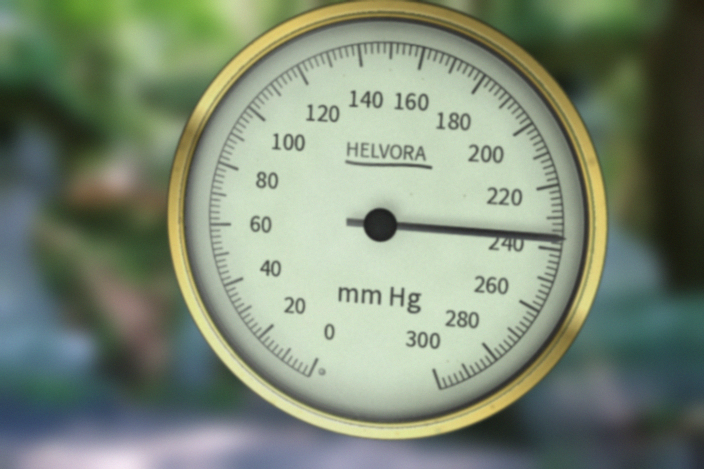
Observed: 236 mmHg
